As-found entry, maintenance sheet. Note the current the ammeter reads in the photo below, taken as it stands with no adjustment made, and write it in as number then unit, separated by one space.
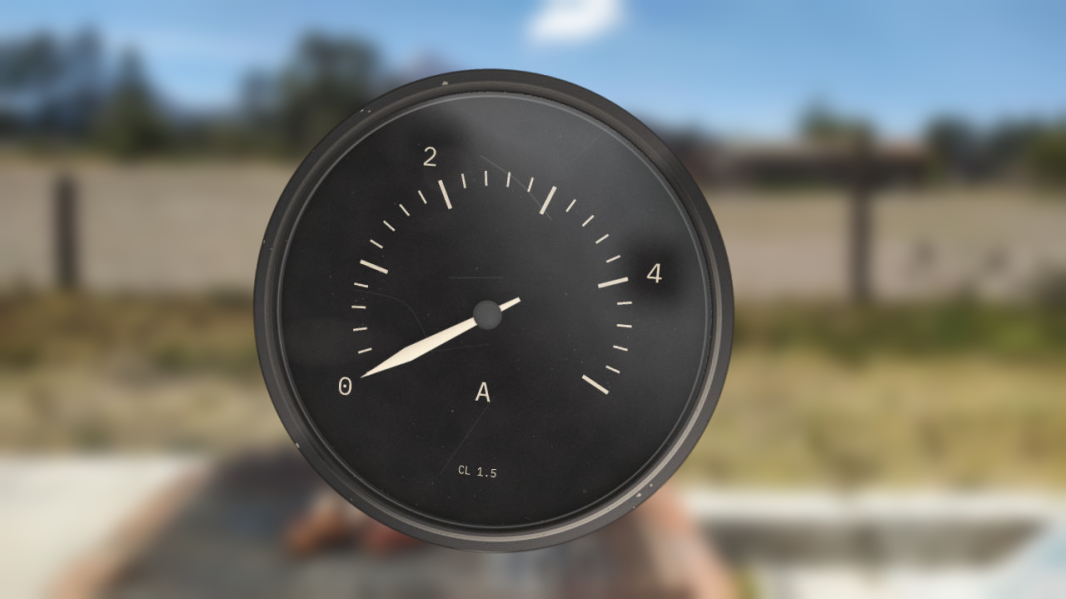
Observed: 0 A
